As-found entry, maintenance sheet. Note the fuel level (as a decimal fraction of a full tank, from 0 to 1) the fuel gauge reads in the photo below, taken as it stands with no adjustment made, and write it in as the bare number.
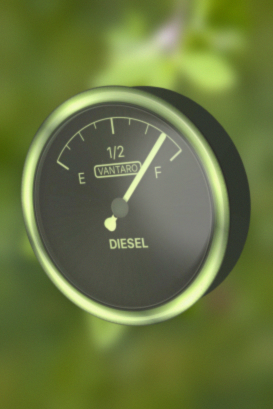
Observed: 0.875
